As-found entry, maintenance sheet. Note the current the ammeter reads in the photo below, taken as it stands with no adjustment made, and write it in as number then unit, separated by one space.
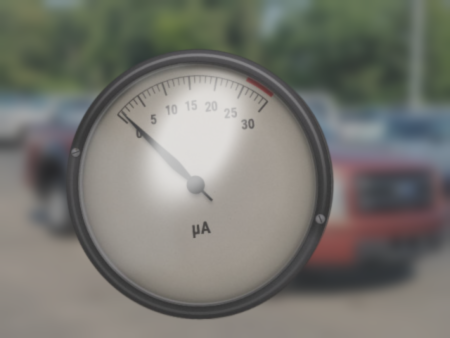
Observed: 1 µA
